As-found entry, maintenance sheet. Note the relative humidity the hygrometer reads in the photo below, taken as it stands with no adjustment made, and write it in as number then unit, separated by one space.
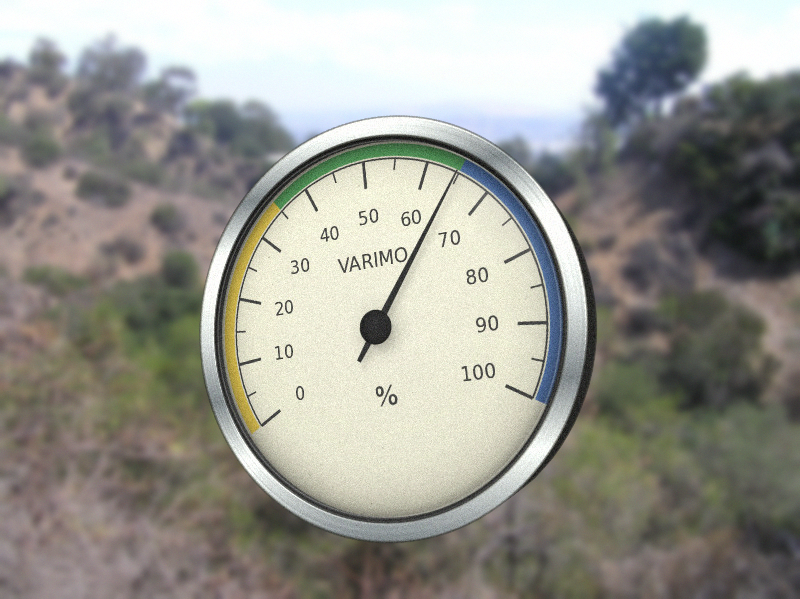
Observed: 65 %
